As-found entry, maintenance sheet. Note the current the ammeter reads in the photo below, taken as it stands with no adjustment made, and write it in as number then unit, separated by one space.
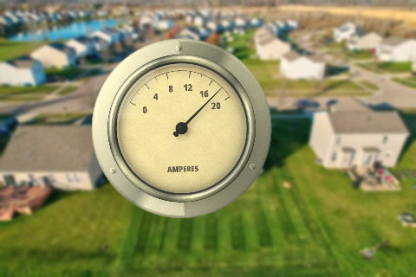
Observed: 18 A
